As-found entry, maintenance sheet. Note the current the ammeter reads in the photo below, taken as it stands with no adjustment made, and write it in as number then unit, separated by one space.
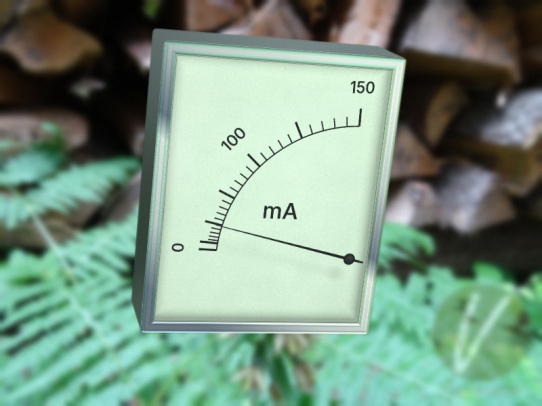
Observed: 50 mA
